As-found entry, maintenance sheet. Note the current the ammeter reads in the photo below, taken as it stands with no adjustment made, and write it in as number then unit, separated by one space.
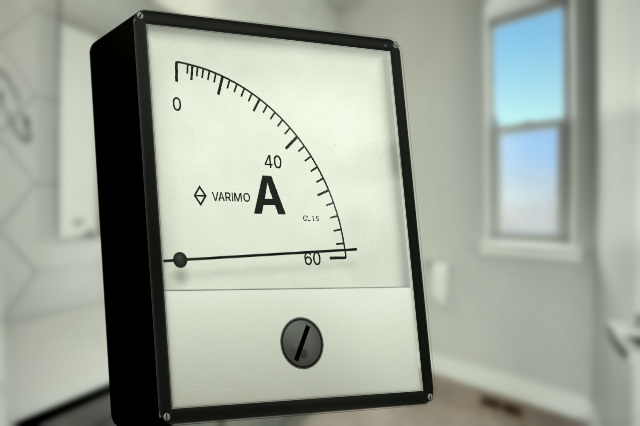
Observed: 59 A
